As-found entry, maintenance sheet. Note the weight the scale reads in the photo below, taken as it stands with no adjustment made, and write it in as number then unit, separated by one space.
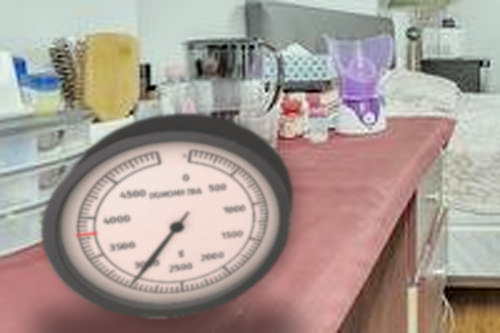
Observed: 3000 g
